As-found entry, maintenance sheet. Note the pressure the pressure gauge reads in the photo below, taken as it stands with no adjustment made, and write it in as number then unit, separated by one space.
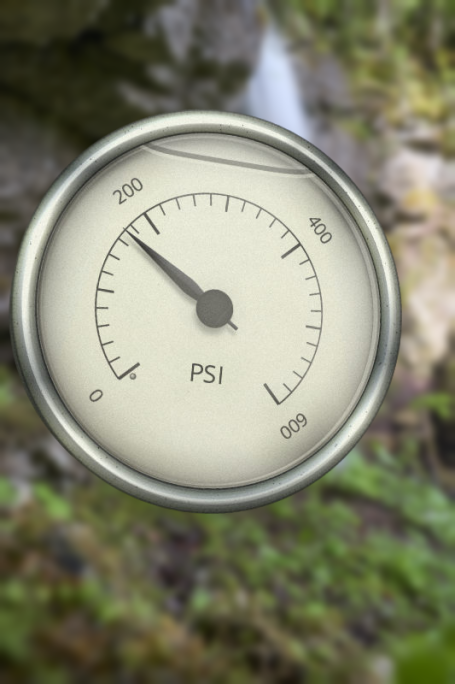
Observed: 170 psi
